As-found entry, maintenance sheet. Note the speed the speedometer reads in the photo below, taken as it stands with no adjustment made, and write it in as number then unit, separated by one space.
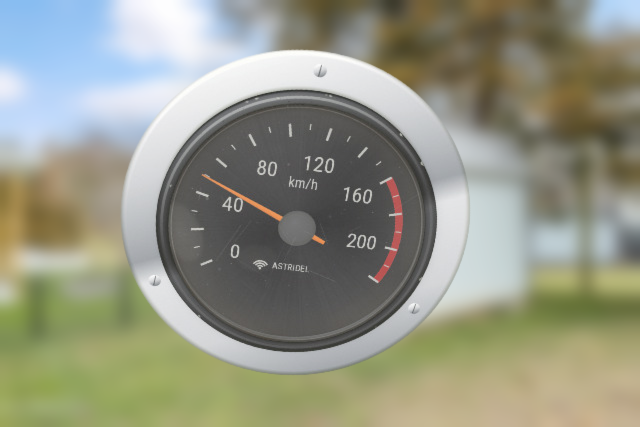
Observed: 50 km/h
